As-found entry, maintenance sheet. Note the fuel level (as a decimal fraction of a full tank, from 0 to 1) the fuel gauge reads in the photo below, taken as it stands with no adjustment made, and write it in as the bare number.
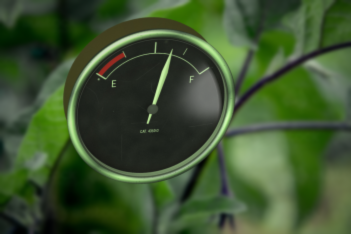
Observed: 0.625
